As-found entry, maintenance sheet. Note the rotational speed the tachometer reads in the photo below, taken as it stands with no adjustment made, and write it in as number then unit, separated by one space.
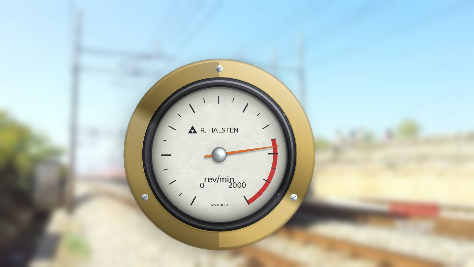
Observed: 1550 rpm
